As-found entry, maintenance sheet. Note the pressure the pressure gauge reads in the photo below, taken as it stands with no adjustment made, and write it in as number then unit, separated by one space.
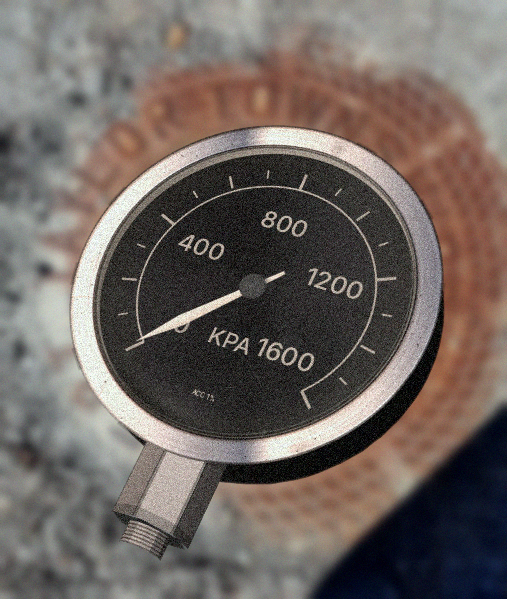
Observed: 0 kPa
